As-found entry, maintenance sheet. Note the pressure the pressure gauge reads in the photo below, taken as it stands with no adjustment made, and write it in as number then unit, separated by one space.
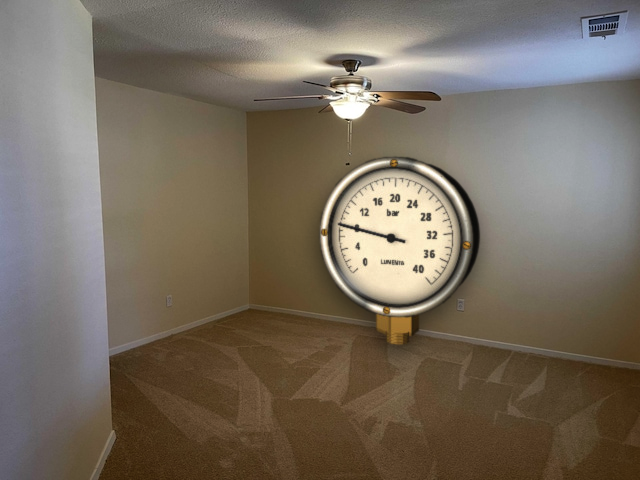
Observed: 8 bar
